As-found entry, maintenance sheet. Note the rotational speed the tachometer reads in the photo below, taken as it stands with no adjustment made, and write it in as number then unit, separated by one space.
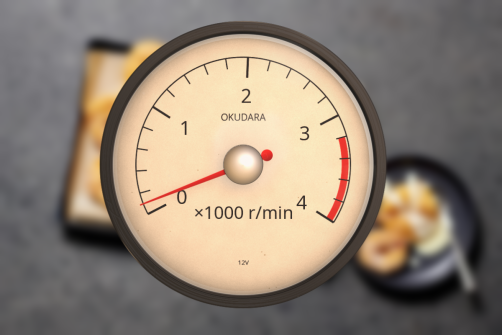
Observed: 100 rpm
